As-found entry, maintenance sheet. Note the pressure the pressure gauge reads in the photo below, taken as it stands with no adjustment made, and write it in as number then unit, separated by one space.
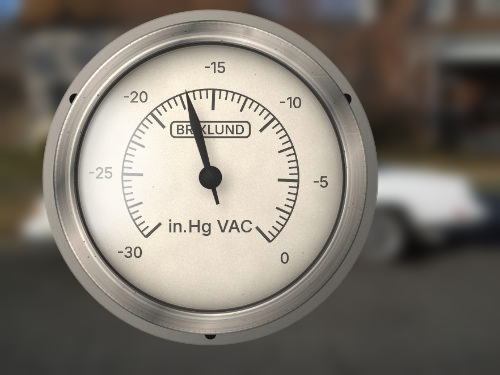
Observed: -17 inHg
